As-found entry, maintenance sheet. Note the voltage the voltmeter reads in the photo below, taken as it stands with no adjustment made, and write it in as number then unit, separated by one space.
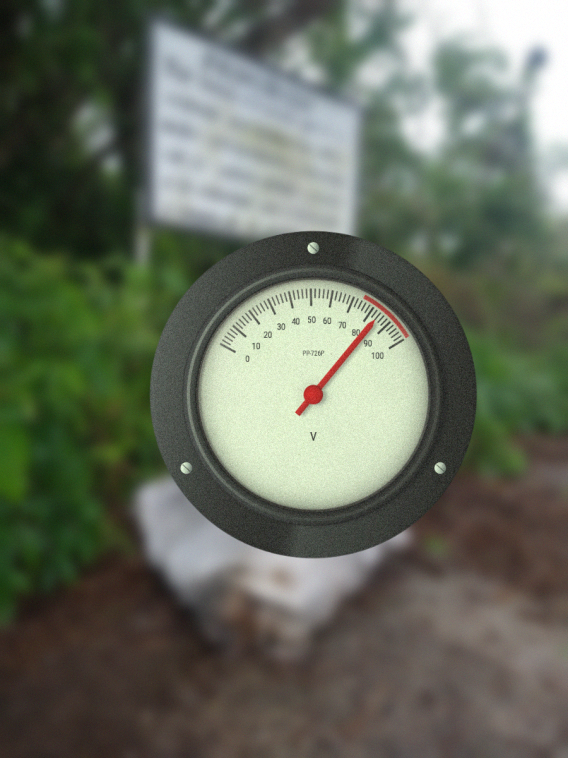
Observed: 84 V
